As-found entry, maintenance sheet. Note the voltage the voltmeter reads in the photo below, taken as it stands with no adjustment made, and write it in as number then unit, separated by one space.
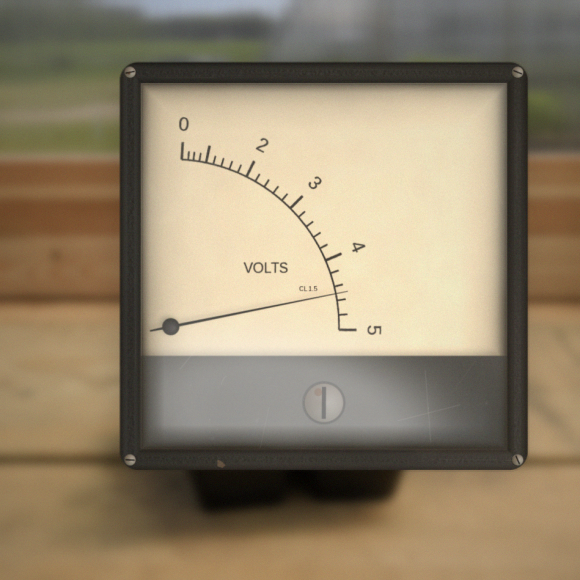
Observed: 4.5 V
